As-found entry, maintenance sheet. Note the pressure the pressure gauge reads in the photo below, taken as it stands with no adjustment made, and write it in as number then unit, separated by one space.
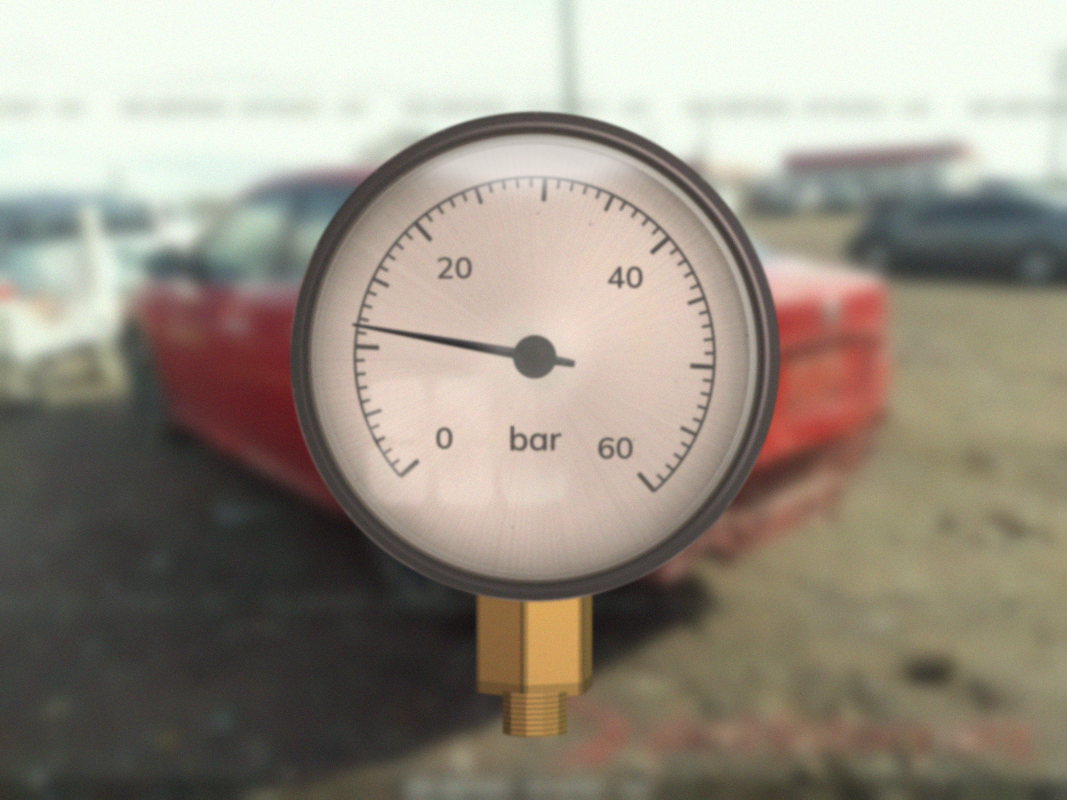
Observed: 11.5 bar
